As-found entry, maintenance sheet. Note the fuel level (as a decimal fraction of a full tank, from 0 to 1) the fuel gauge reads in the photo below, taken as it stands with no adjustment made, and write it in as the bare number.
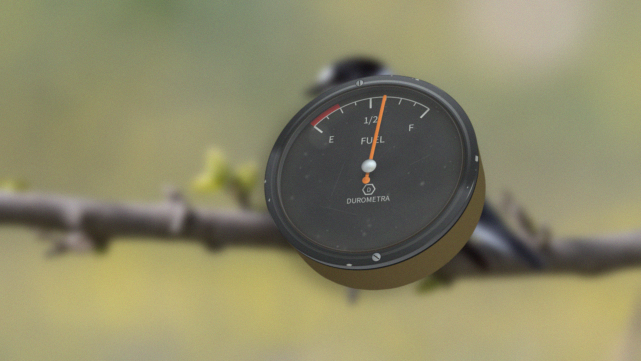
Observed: 0.625
